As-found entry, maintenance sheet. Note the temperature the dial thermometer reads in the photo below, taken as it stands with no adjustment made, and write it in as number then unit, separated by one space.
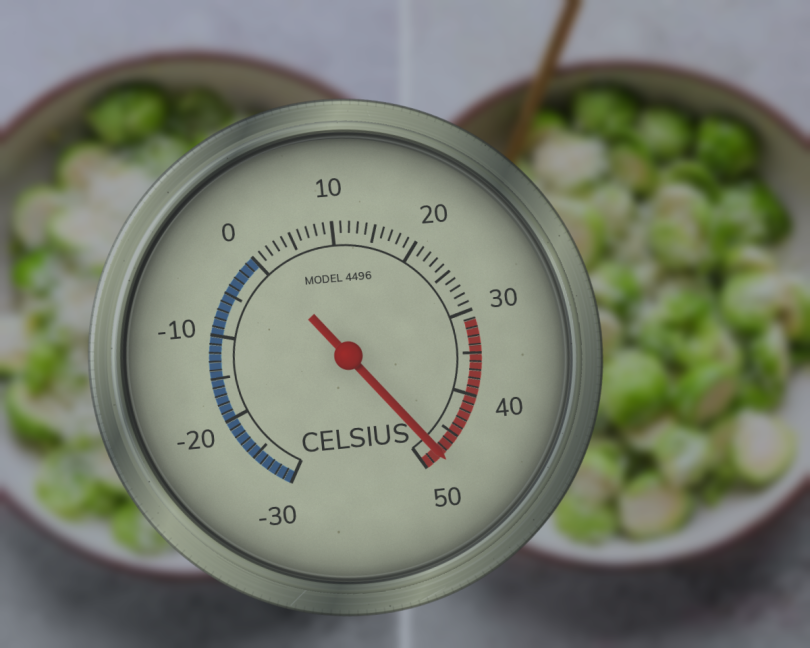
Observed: 48 °C
